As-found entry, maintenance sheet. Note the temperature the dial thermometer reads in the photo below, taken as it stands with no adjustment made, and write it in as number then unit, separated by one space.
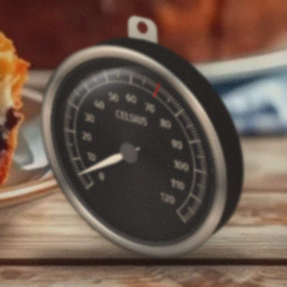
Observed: 5 °C
